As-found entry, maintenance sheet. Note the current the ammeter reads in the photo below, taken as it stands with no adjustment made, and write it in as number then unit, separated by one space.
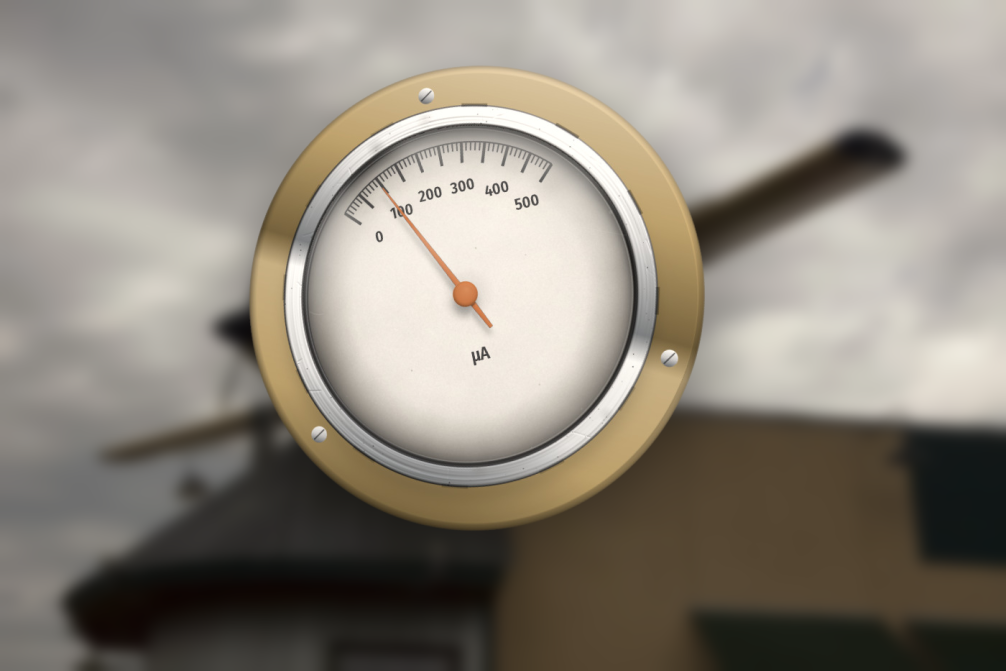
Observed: 100 µA
